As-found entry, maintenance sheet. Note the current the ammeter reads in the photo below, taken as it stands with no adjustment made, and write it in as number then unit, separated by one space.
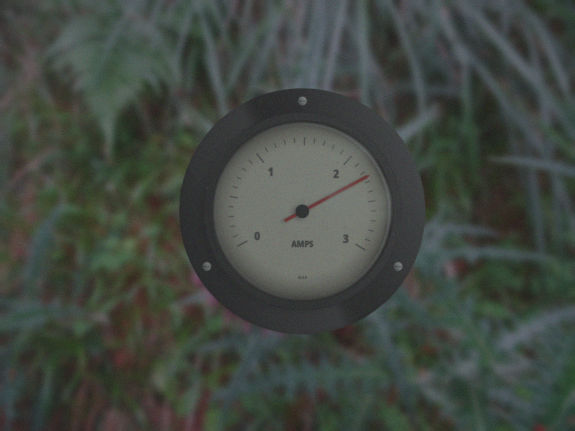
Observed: 2.25 A
